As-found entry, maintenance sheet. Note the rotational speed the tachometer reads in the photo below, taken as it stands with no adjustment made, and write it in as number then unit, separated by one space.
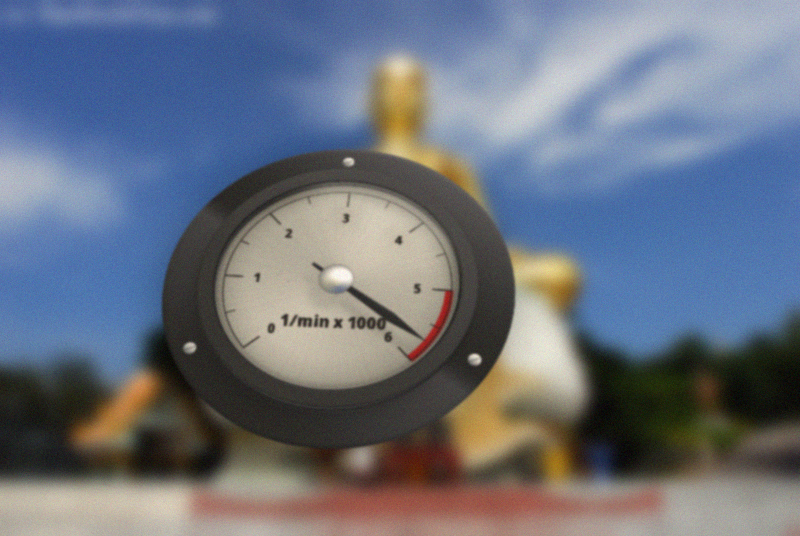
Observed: 5750 rpm
